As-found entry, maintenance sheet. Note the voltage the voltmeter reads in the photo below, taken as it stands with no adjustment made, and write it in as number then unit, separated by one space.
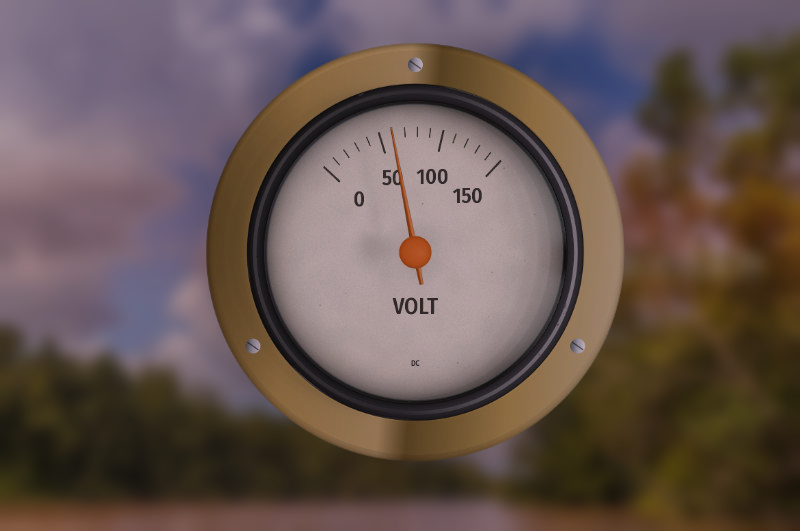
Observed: 60 V
